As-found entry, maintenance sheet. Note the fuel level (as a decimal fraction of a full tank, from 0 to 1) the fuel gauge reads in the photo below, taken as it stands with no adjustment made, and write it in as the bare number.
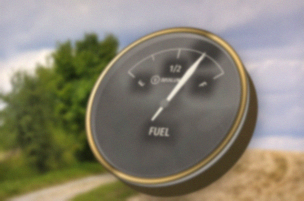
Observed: 0.75
